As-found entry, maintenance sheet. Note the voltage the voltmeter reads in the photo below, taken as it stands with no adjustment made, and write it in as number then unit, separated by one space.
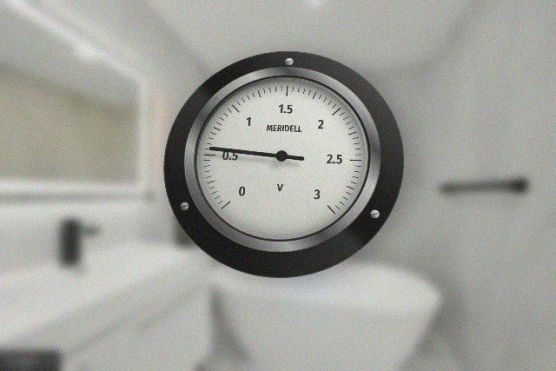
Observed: 0.55 V
